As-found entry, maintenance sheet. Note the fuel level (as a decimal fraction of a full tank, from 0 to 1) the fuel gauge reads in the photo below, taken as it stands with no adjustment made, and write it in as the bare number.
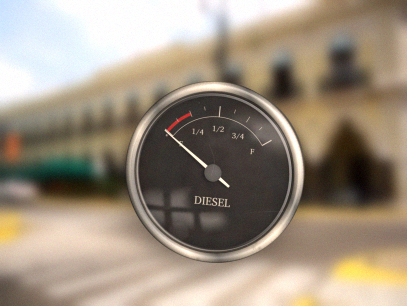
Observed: 0
